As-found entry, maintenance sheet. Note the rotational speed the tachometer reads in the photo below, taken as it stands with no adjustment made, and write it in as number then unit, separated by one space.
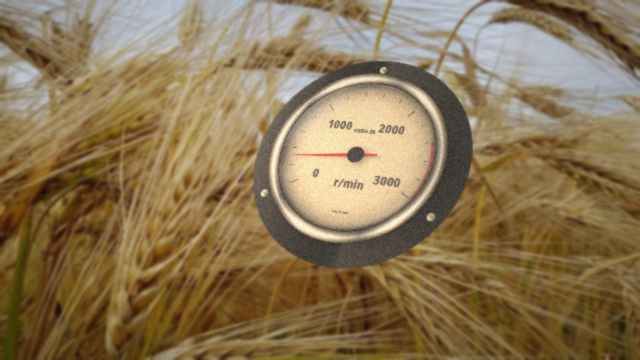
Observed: 300 rpm
